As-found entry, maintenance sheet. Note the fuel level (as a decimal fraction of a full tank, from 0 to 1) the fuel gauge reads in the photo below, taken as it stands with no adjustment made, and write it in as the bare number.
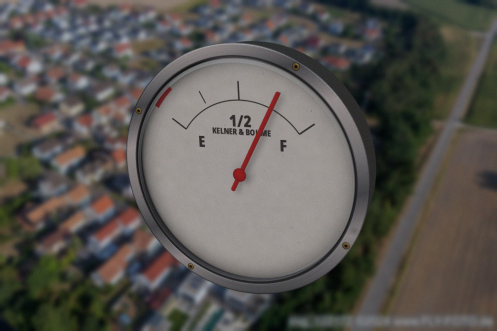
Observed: 0.75
